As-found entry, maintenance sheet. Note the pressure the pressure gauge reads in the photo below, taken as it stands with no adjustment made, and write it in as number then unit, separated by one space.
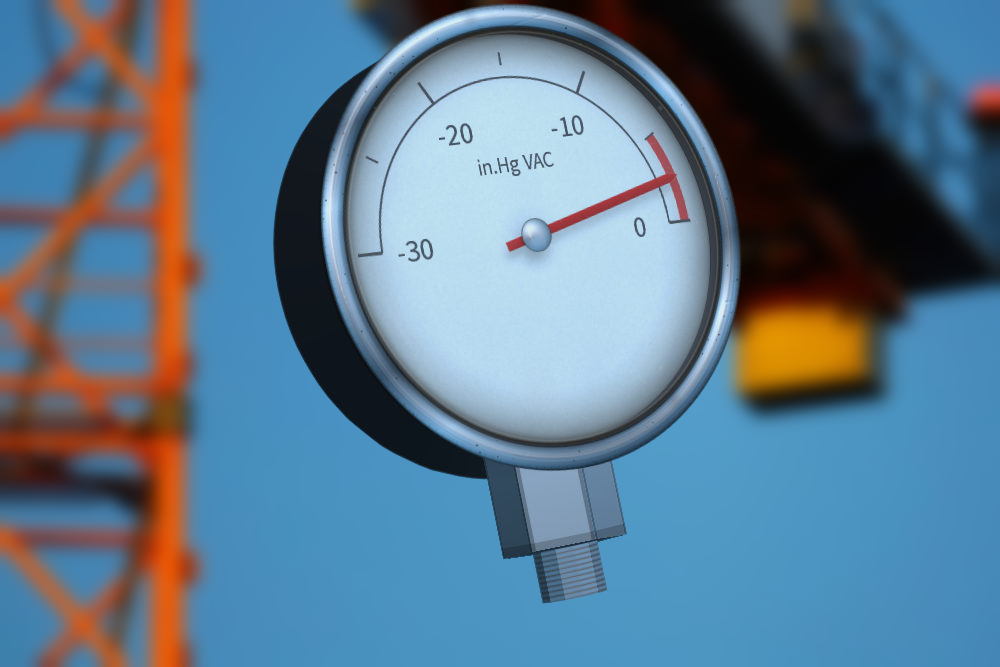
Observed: -2.5 inHg
